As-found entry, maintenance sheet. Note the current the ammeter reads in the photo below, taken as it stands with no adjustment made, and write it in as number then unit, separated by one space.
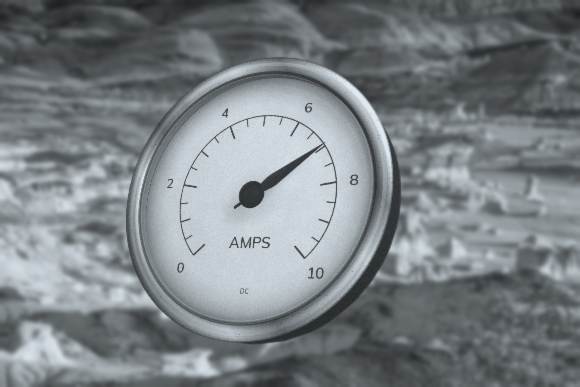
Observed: 7 A
